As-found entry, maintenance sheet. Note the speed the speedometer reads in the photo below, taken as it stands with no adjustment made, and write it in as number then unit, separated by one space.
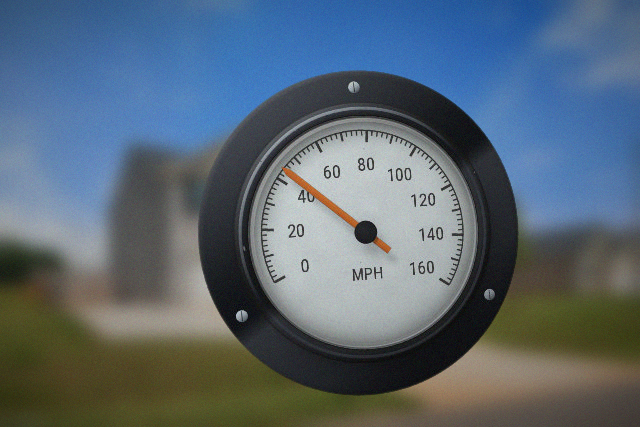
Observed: 44 mph
